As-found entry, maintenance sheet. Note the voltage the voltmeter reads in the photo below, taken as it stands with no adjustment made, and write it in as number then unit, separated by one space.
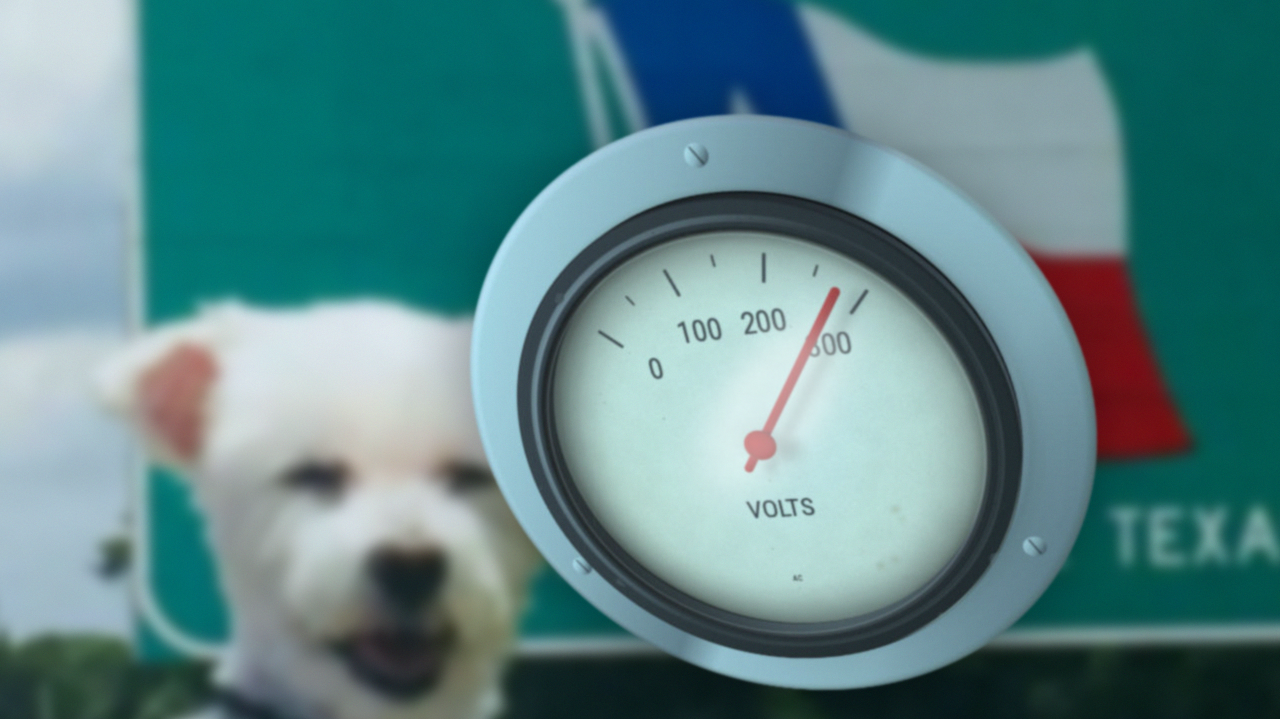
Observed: 275 V
